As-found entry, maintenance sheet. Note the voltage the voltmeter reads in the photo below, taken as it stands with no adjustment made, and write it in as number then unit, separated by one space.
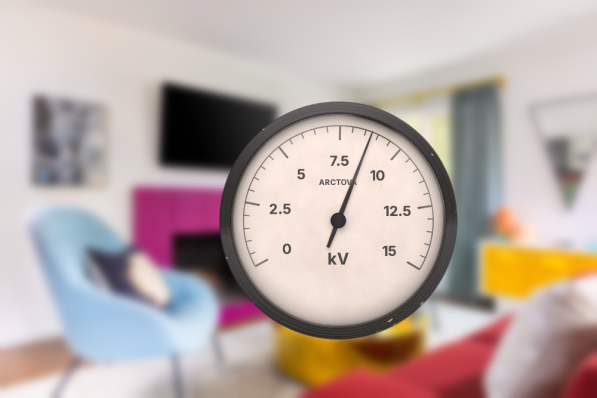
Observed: 8.75 kV
